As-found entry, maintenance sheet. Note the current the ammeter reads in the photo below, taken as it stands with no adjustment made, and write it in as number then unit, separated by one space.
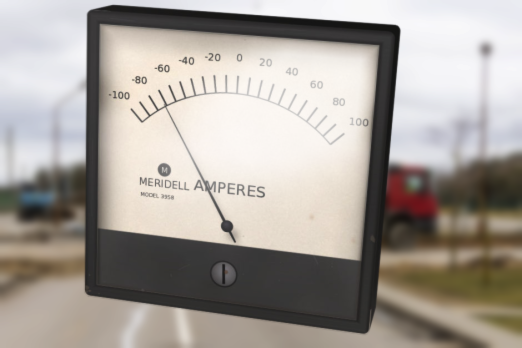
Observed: -70 A
